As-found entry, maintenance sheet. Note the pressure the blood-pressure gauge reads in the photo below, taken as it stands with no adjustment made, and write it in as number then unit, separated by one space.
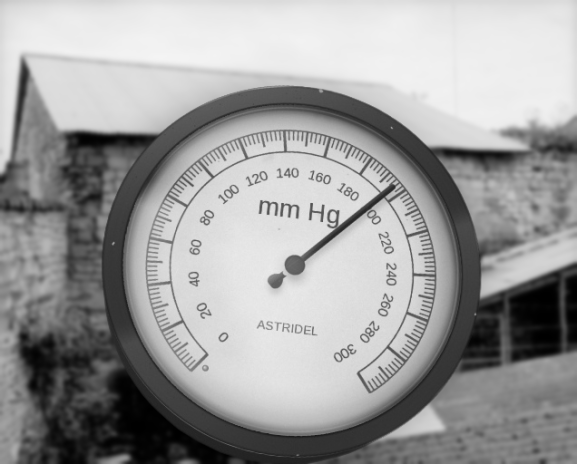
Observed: 196 mmHg
